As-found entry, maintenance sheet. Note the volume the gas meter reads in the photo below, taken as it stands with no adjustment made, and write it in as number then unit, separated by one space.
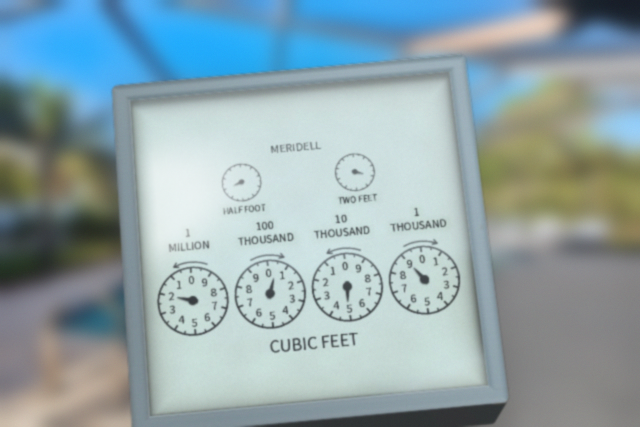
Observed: 204900 ft³
